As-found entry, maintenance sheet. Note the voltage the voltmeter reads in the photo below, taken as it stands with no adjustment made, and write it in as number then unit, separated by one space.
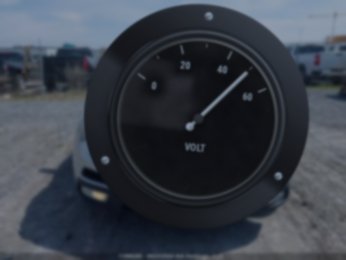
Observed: 50 V
